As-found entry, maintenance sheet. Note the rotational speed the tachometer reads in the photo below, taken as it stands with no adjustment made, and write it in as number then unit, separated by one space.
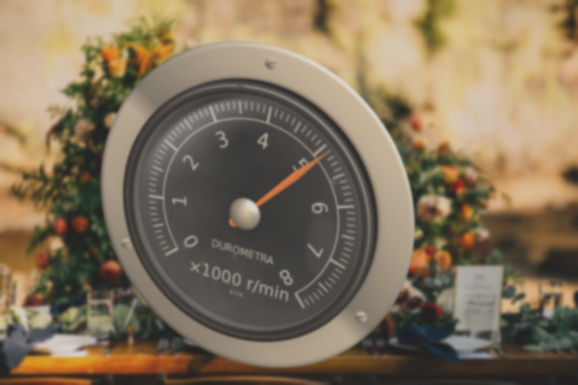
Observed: 5100 rpm
